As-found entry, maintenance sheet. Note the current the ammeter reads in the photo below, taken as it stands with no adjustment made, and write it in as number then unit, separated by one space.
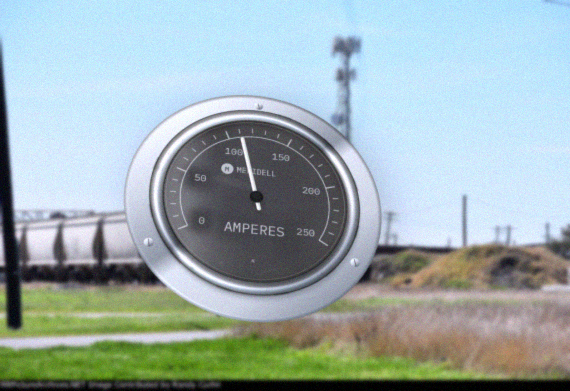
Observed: 110 A
